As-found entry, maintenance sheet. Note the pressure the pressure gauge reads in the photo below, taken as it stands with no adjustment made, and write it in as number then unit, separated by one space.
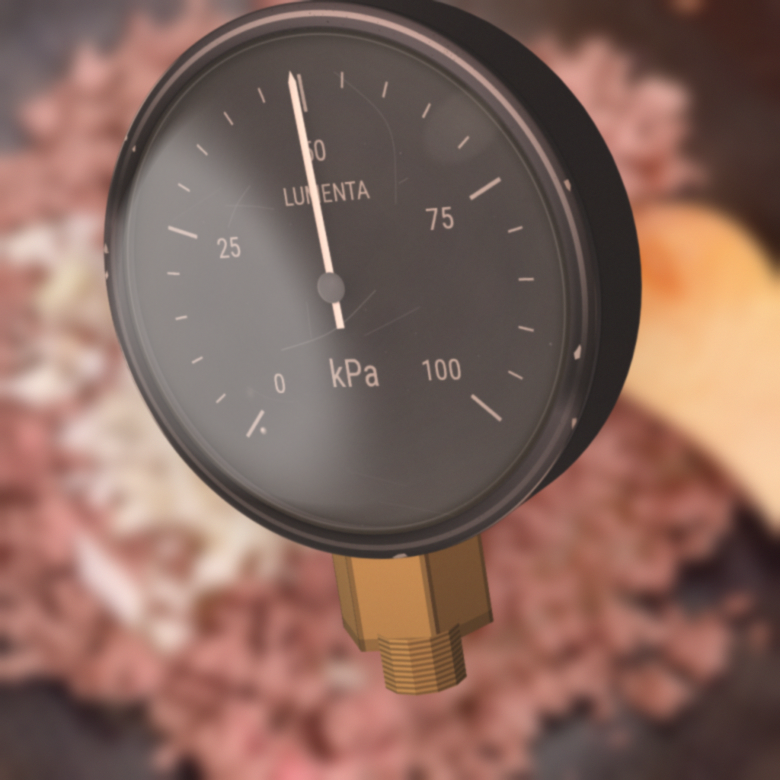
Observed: 50 kPa
